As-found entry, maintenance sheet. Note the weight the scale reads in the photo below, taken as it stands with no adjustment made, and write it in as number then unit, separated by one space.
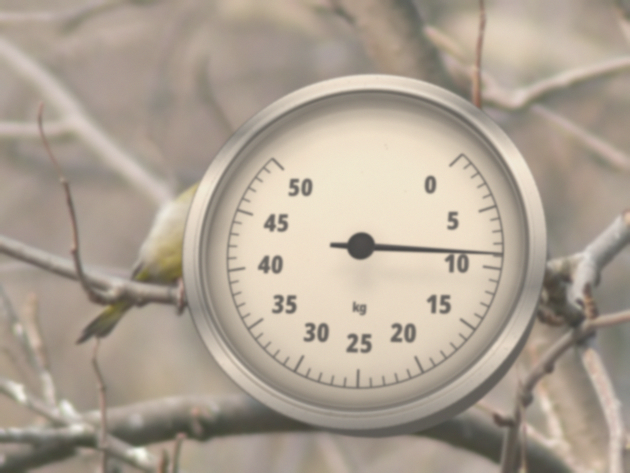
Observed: 9 kg
